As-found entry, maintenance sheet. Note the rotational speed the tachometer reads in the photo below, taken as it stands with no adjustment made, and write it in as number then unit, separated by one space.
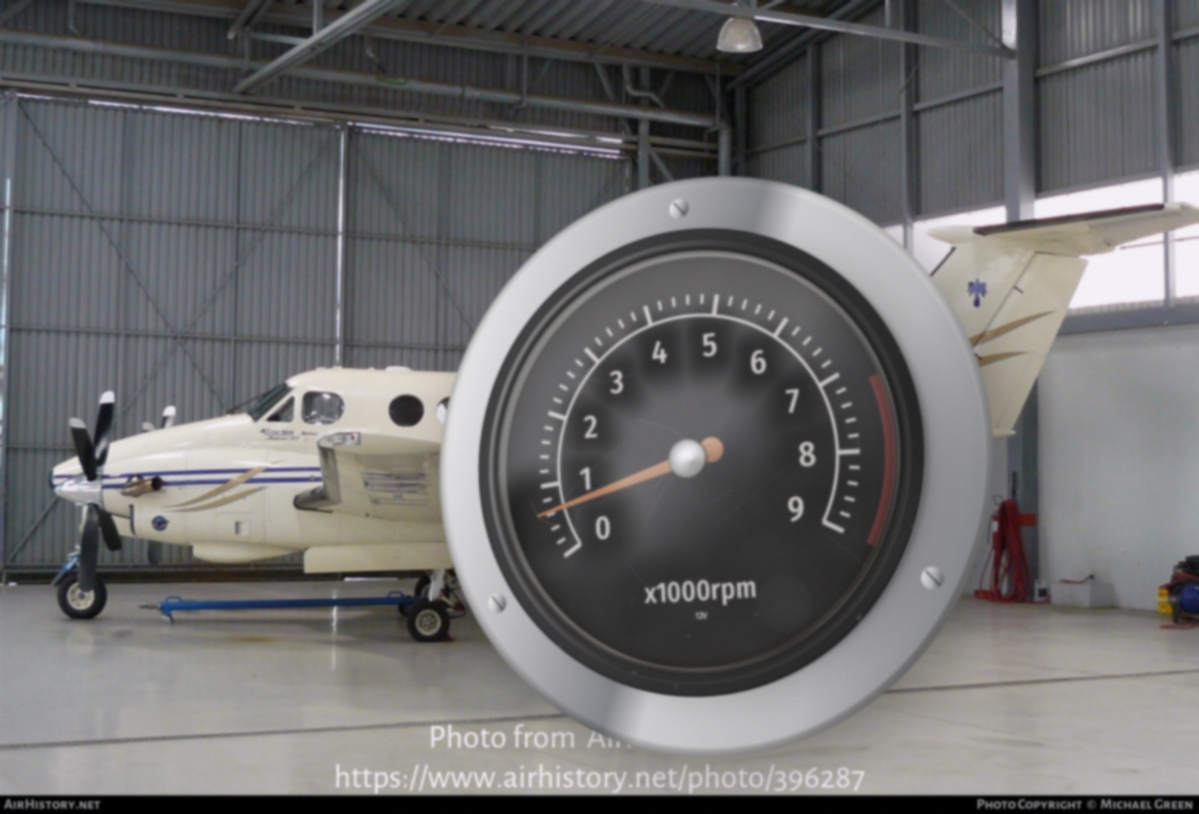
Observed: 600 rpm
